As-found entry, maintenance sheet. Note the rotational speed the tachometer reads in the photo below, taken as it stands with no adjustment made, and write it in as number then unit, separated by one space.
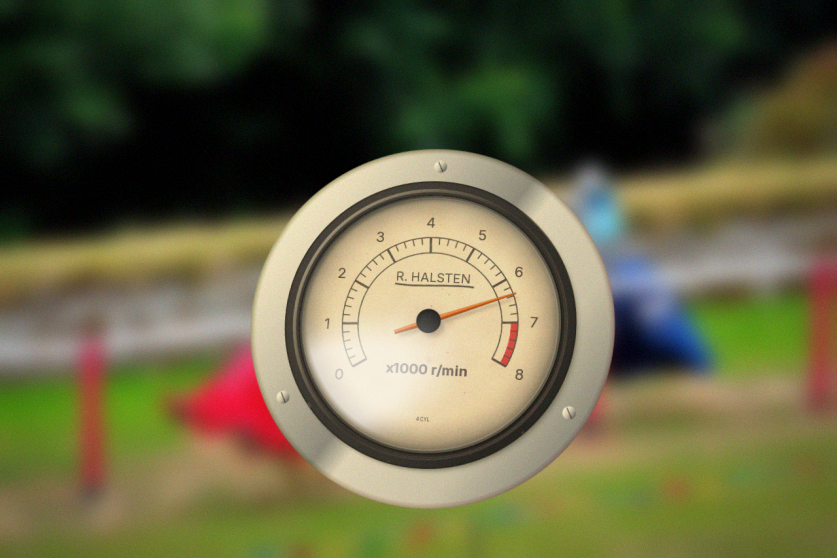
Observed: 6400 rpm
